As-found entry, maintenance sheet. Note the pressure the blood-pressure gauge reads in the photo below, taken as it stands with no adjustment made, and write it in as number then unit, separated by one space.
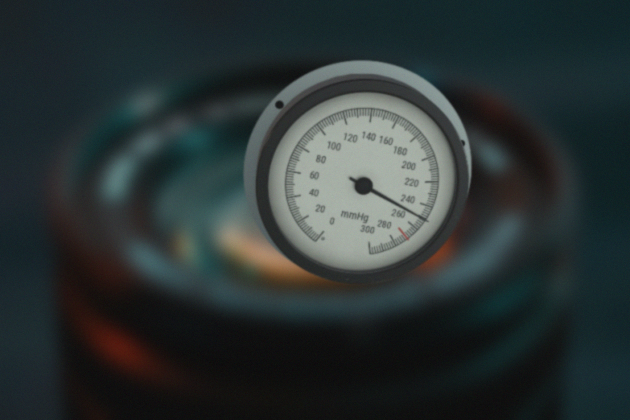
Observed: 250 mmHg
